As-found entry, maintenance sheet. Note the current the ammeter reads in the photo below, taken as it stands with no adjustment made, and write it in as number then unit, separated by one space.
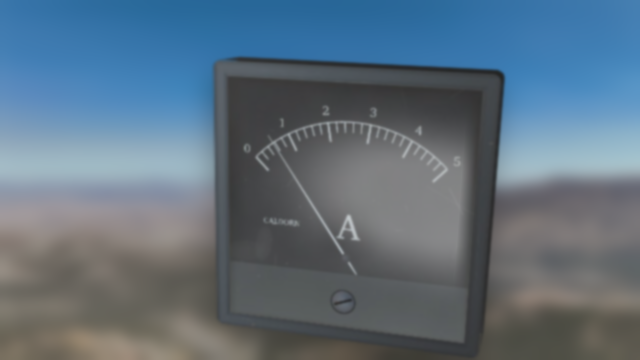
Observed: 0.6 A
